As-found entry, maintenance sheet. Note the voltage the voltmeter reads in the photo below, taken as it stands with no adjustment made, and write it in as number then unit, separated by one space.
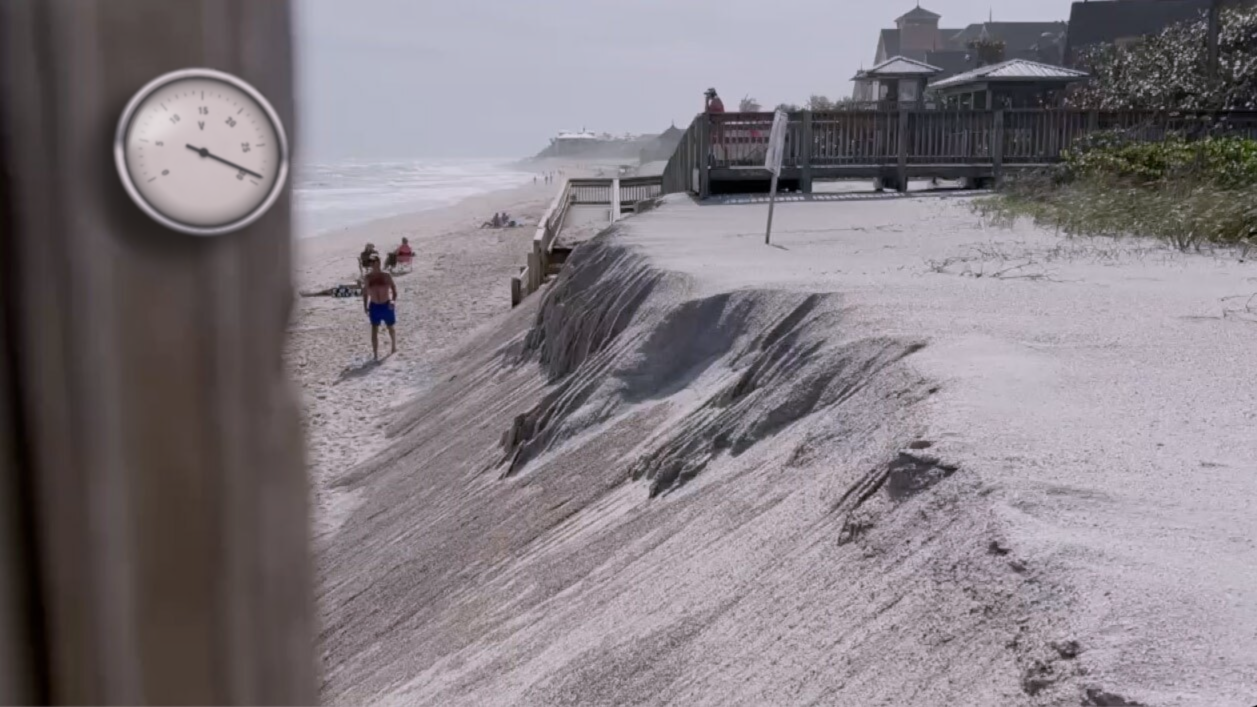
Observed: 29 V
